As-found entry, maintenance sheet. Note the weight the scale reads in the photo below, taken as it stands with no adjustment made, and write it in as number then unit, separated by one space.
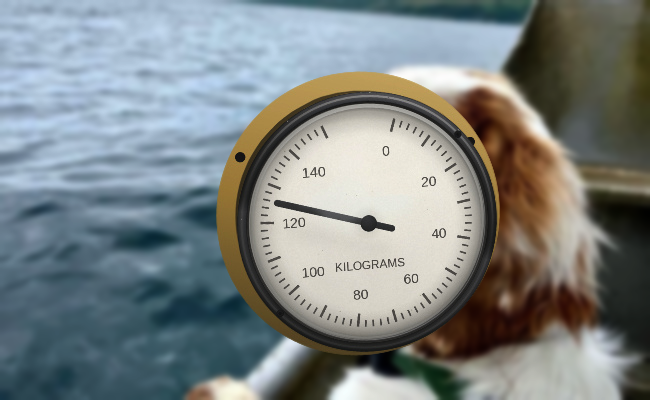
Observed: 126 kg
